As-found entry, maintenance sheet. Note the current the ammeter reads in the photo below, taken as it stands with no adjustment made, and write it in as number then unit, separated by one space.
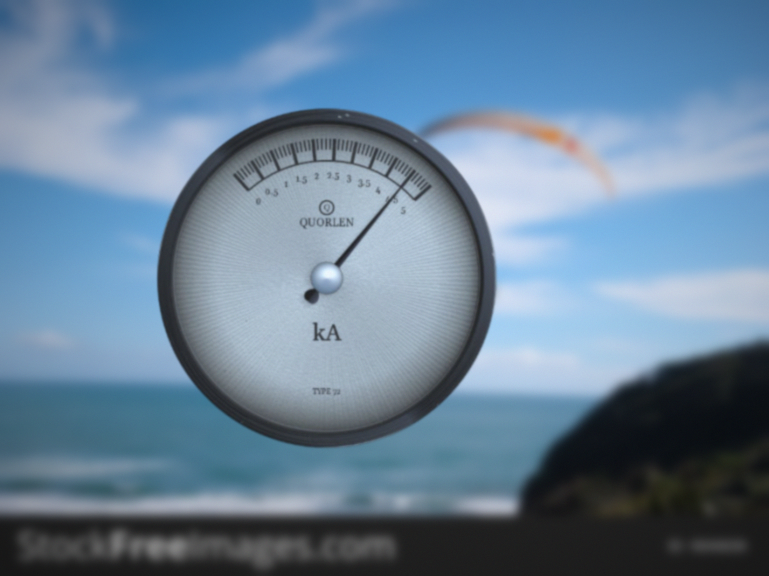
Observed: 4.5 kA
